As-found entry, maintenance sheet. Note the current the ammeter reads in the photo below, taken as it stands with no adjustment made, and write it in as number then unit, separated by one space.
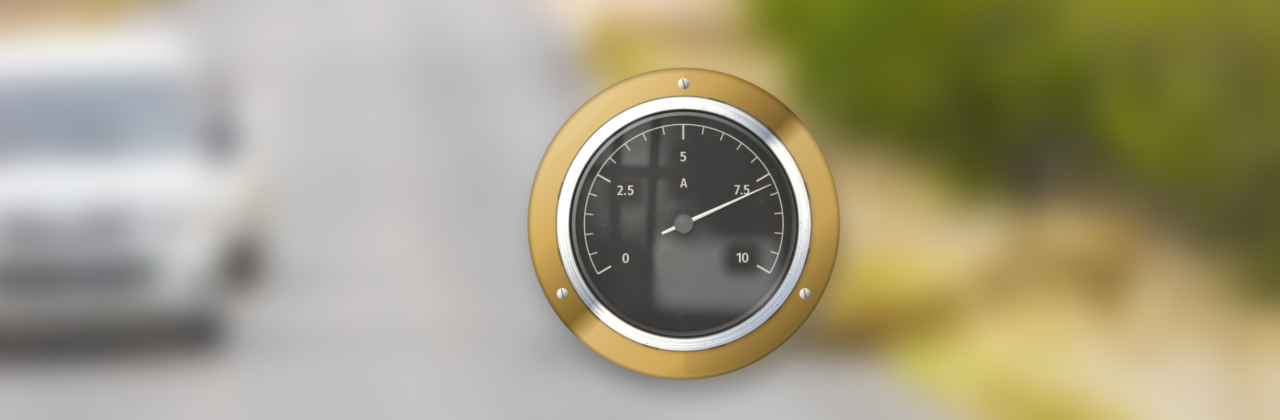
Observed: 7.75 A
